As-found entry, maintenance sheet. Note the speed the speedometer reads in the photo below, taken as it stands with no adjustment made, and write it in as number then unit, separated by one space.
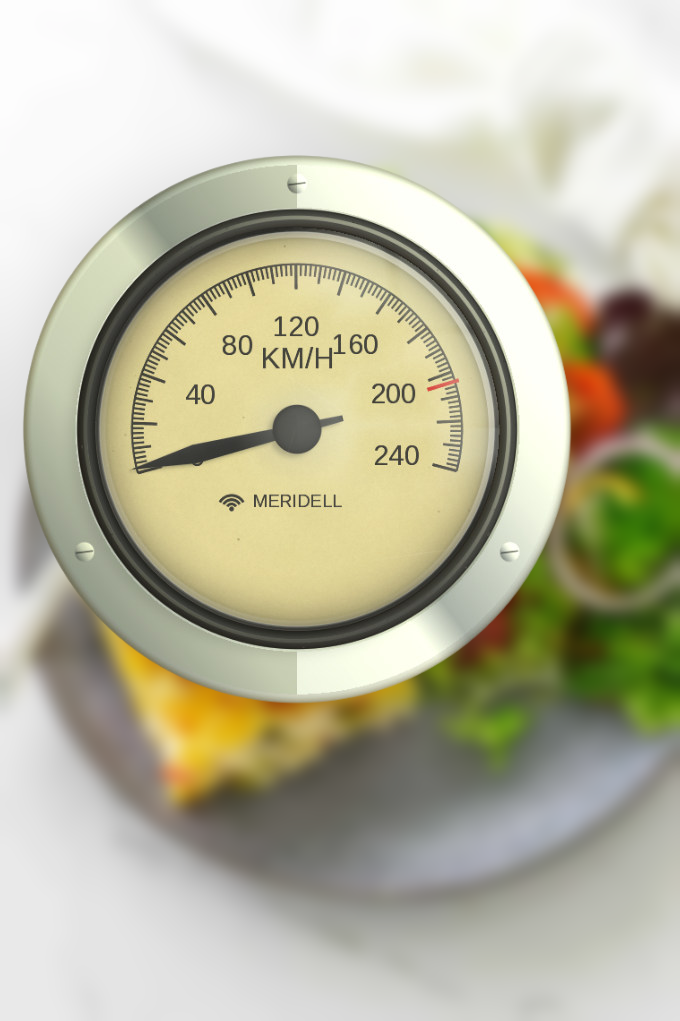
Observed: 2 km/h
